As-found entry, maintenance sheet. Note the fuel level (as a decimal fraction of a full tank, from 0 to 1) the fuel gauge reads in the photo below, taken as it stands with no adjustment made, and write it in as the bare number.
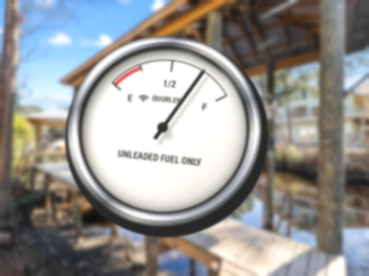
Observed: 0.75
